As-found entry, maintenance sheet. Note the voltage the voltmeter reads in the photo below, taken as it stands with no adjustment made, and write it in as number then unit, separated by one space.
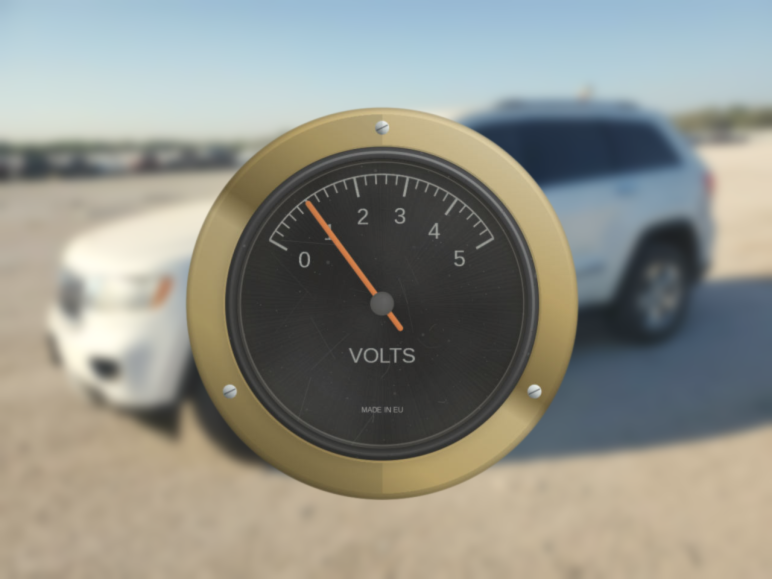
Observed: 1 V
